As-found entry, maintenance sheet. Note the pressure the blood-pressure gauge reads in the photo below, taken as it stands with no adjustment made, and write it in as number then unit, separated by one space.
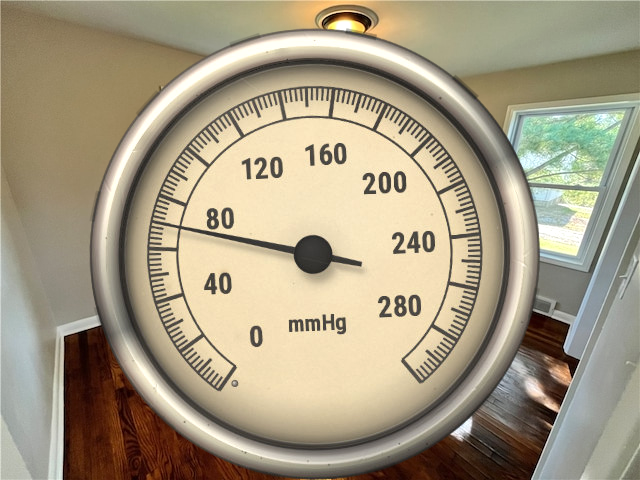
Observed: 70 mmHg
